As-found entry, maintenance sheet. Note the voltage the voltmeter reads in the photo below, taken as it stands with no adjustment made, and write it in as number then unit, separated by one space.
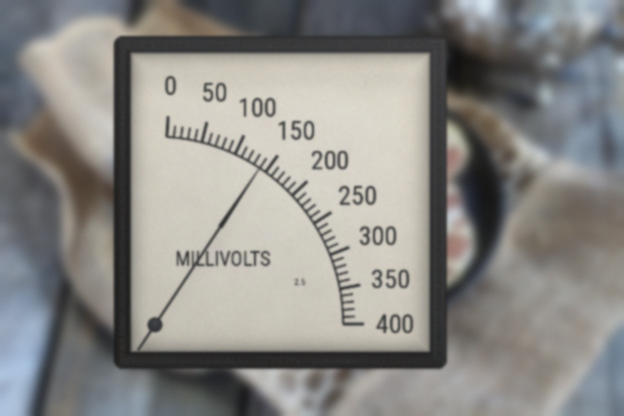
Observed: 140 mV
